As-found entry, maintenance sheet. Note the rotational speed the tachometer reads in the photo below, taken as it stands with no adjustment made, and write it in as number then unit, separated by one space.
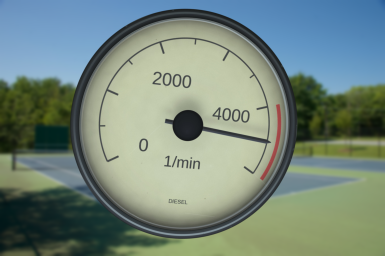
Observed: 4500 rpm
